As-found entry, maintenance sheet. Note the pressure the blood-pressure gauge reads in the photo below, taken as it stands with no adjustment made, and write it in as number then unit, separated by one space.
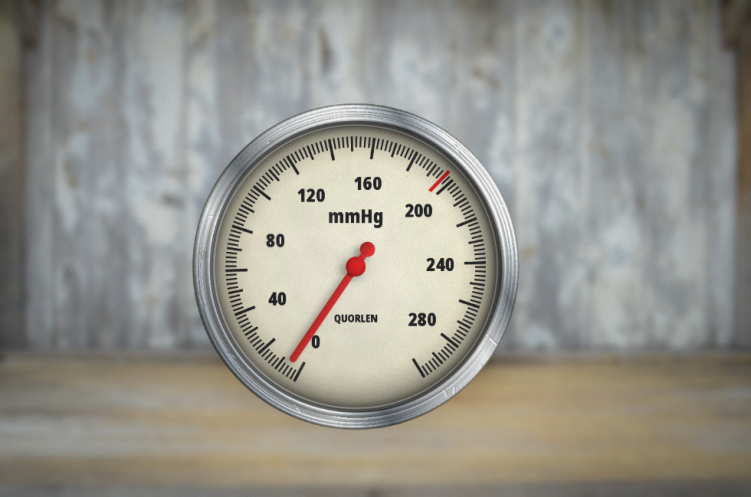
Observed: 6 mmHg
